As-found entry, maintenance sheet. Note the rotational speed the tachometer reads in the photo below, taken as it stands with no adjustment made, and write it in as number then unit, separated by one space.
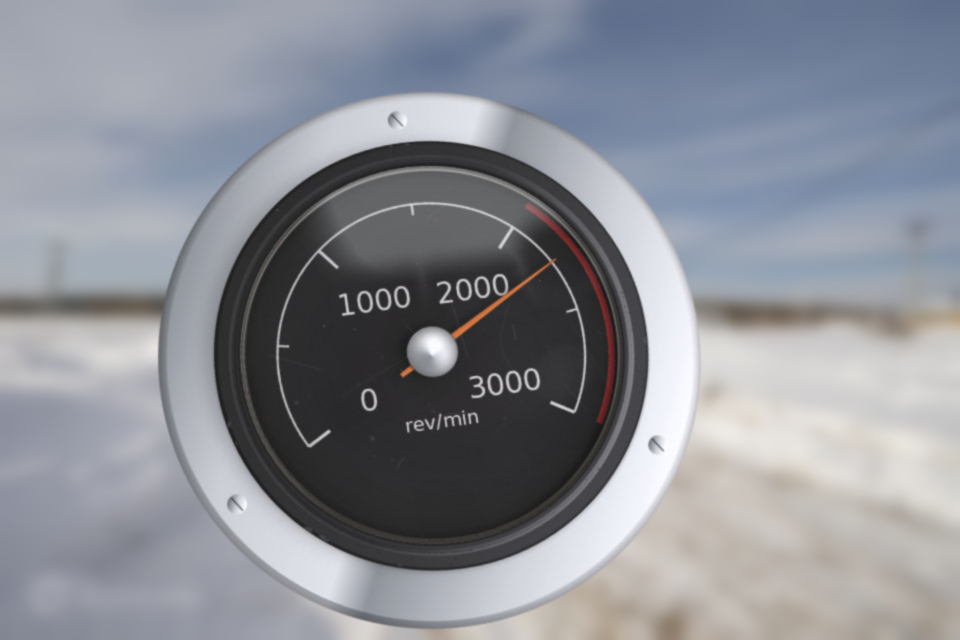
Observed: 2250 rpm
